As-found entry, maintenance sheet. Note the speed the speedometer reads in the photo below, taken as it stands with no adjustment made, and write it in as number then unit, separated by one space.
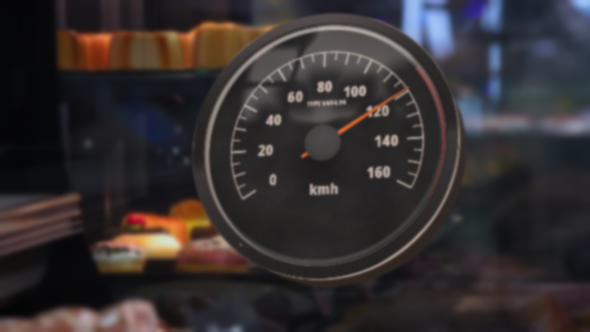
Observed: 120 km/h
